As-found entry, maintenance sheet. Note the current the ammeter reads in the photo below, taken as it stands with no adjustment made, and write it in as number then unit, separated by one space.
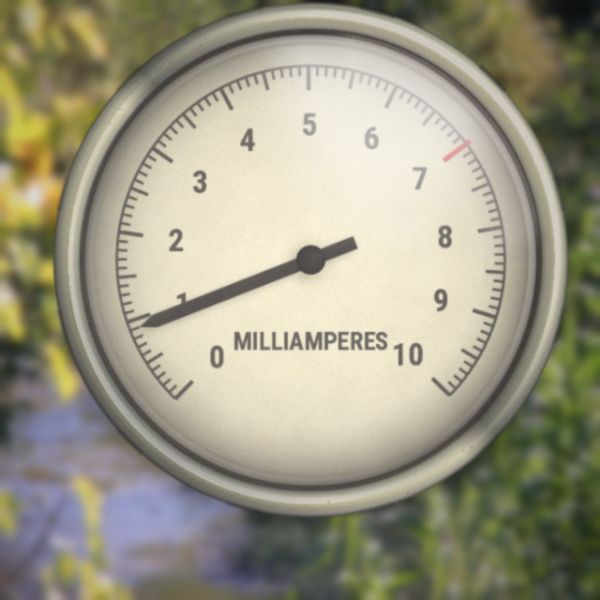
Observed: 0.9 mA
